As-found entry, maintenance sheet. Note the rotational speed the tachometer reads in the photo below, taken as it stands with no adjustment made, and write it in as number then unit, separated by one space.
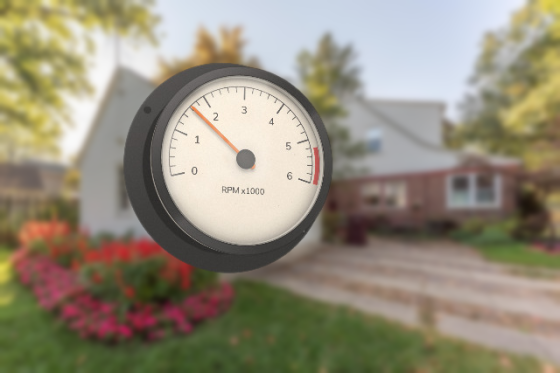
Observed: 1600 rpm
